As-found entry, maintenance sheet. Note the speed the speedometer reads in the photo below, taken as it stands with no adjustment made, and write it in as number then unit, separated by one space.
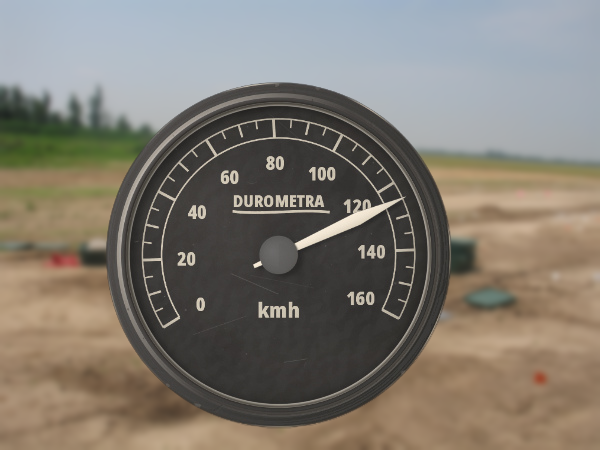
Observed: 125 km/h
